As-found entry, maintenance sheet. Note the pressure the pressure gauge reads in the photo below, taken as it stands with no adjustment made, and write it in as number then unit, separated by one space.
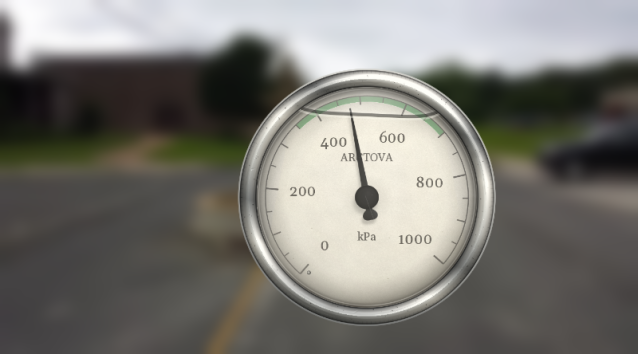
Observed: 475 kPa
